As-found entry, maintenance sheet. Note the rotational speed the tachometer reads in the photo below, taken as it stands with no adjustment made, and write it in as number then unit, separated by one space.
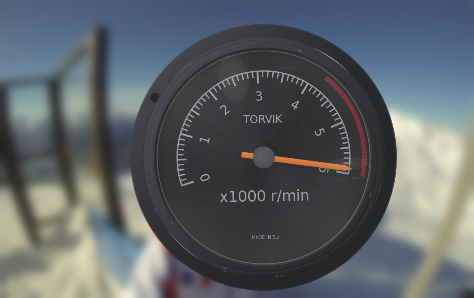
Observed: 5900 rpm
